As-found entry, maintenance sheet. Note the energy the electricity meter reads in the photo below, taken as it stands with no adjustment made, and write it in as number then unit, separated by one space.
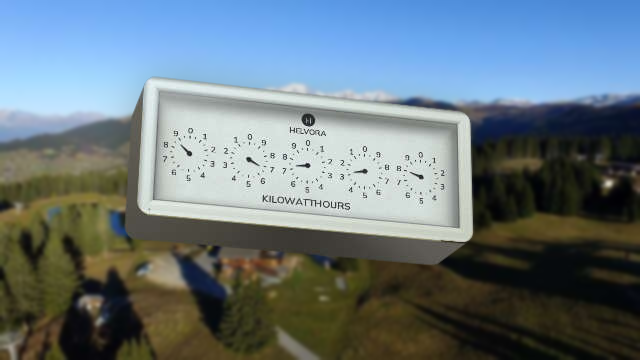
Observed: 86728 kWh
